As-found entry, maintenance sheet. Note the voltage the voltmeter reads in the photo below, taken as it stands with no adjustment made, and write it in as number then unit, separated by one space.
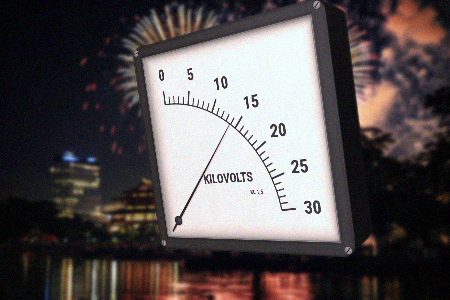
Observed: 14 kV
